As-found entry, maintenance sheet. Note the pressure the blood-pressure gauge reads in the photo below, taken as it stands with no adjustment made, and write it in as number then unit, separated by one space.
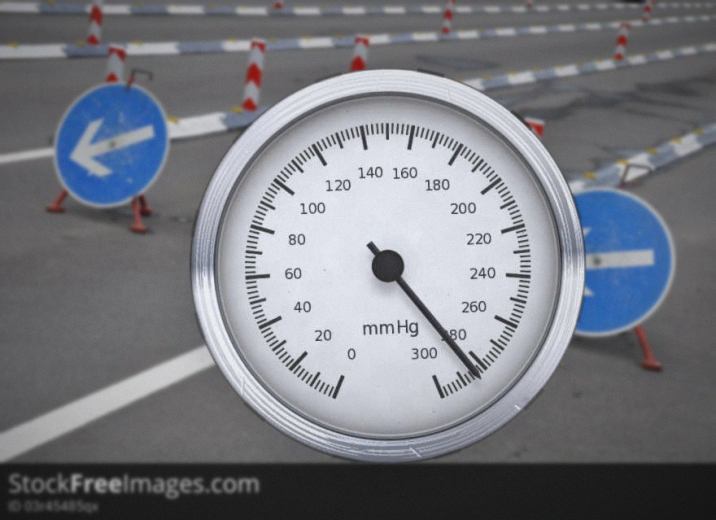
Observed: 284 mmHg
